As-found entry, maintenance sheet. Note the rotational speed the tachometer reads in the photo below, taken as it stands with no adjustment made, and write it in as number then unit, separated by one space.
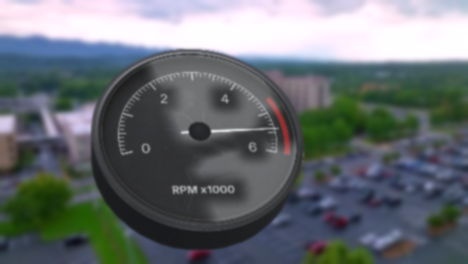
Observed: 5500 rpm
